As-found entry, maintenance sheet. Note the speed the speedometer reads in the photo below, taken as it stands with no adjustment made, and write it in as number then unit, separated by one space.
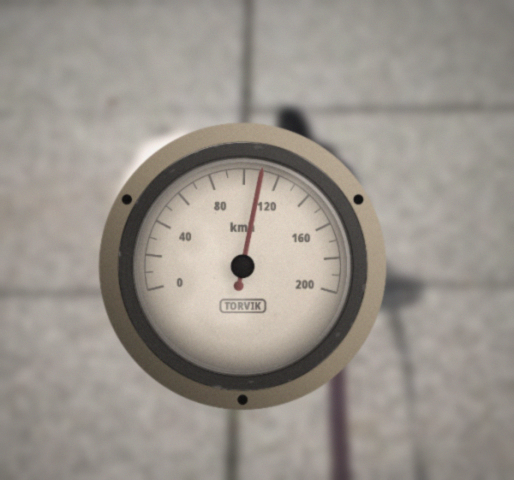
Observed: 110 km/h
